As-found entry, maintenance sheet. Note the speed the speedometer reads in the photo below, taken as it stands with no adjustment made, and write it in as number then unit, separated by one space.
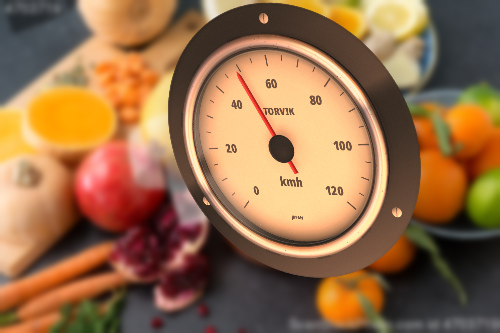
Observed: 50 km/h
